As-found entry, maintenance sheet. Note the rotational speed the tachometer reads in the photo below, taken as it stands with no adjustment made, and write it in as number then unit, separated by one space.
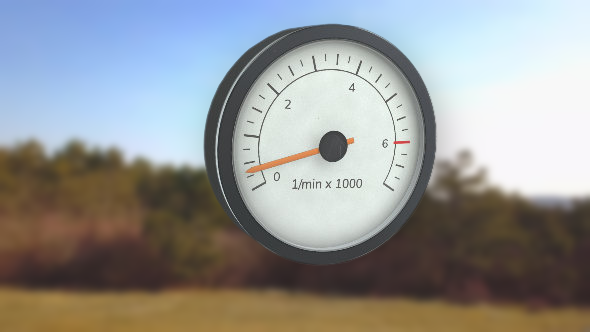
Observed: 375 rpm
